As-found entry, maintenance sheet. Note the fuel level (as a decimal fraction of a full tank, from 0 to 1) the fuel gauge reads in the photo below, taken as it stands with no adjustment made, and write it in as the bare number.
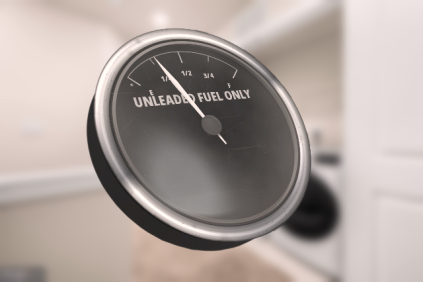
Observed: 0.25
